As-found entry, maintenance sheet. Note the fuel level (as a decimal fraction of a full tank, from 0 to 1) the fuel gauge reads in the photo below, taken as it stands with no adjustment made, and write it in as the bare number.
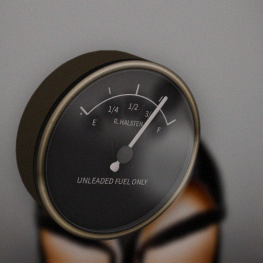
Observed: 0.75
